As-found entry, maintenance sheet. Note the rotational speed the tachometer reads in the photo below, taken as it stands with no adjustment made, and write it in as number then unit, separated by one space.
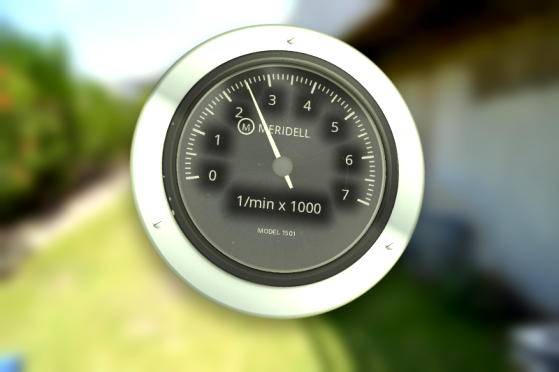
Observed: 2500 rpm
